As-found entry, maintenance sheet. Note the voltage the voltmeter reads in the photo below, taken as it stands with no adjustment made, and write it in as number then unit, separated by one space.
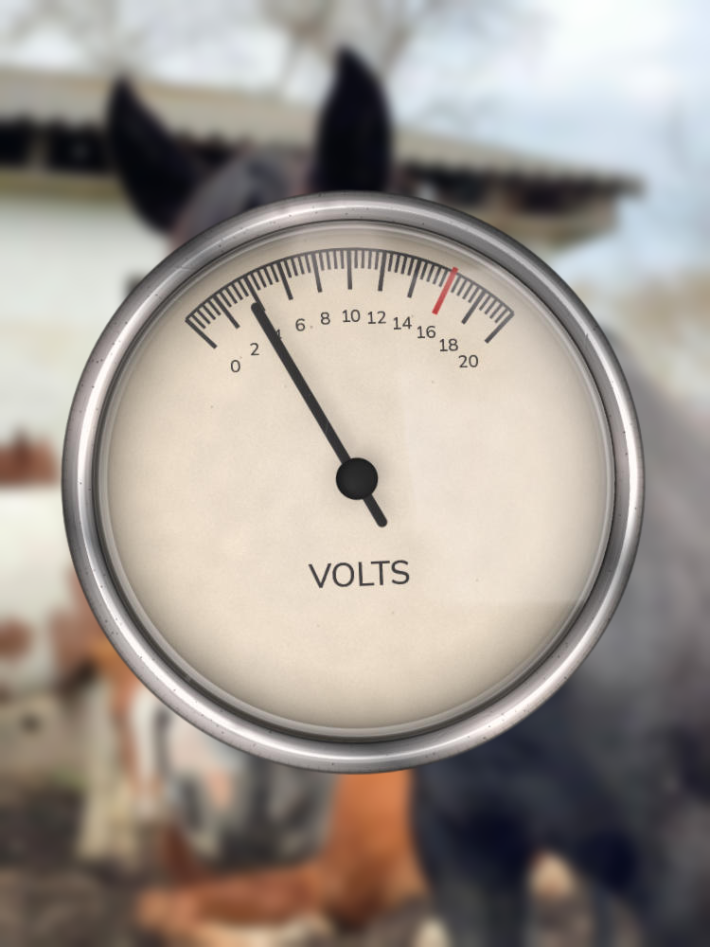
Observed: 3.6 V
